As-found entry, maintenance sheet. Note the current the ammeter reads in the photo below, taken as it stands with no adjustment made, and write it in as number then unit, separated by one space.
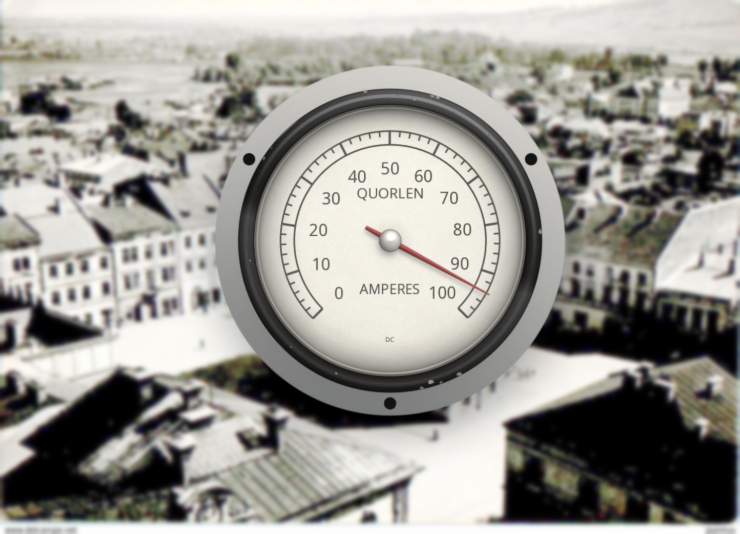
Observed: 94 A
